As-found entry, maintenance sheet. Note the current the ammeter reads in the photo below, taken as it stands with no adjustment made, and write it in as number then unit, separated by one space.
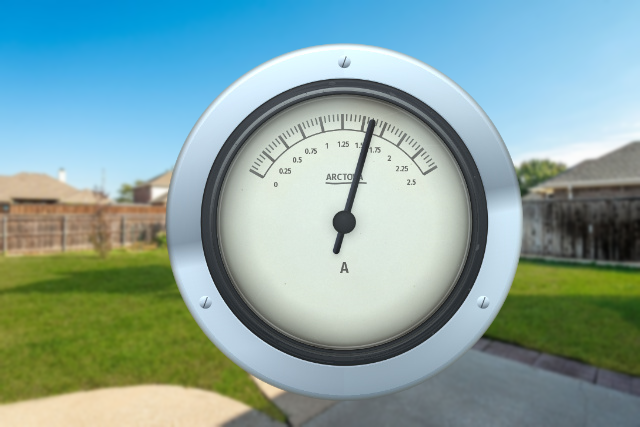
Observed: 1.6 A
